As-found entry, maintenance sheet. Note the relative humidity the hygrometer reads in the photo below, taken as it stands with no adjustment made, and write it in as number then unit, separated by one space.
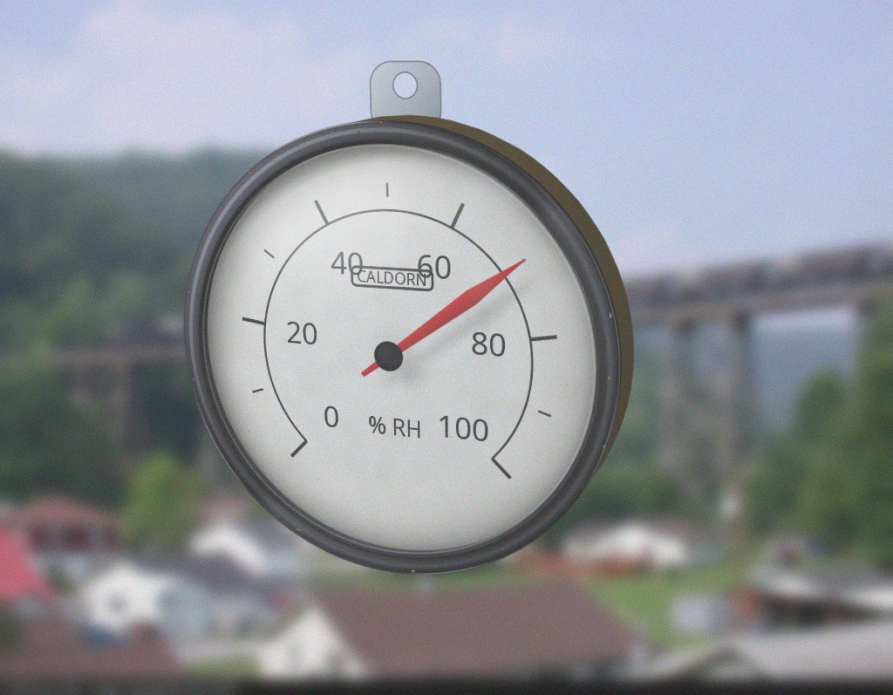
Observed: 70 %
